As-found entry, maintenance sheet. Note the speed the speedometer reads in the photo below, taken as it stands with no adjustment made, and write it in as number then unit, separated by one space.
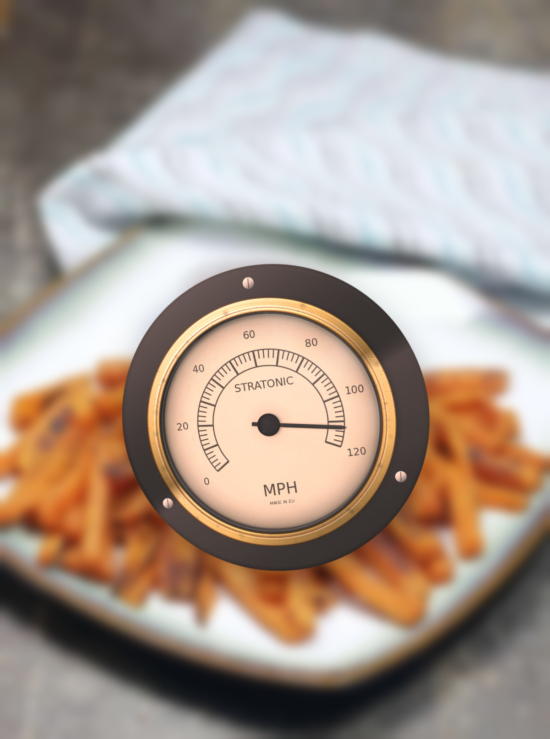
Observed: 112 mph
